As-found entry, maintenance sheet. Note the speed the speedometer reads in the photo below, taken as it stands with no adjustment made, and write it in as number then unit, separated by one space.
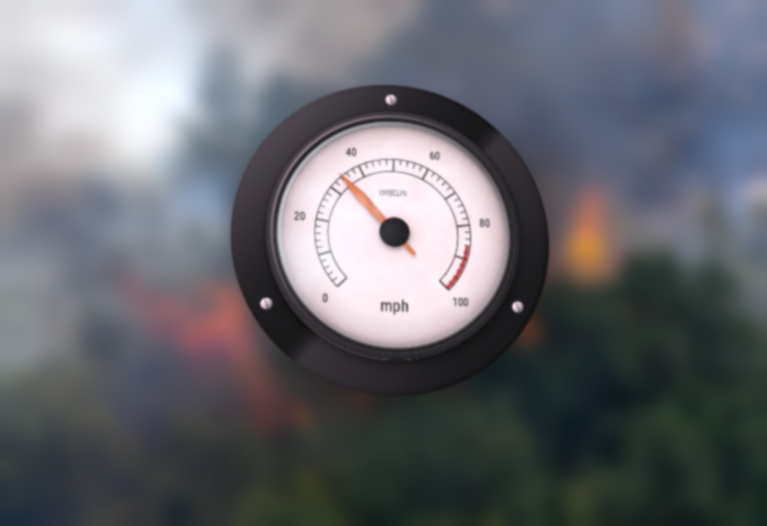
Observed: 34 mph
